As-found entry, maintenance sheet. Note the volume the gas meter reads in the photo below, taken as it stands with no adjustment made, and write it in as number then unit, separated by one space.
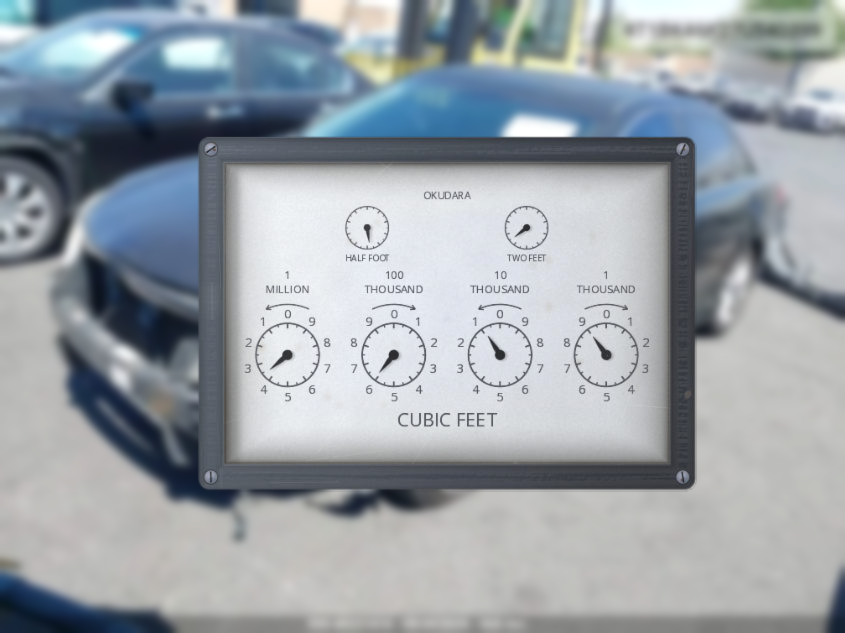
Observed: 360900 ft³
